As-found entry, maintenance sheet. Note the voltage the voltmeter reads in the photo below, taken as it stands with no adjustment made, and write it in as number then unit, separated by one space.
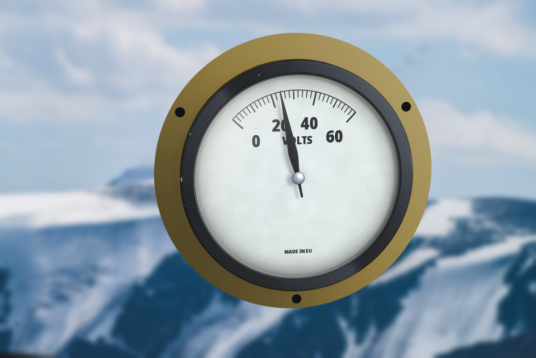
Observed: 24 V
